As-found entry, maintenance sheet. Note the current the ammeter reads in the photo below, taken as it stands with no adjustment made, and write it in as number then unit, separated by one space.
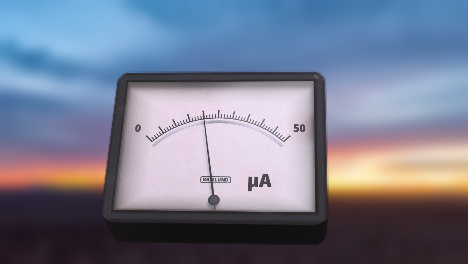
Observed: 20 µA
